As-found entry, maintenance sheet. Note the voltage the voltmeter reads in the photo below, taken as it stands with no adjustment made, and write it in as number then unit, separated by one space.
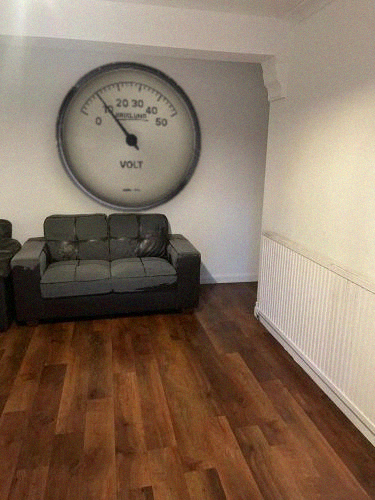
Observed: 10 V
